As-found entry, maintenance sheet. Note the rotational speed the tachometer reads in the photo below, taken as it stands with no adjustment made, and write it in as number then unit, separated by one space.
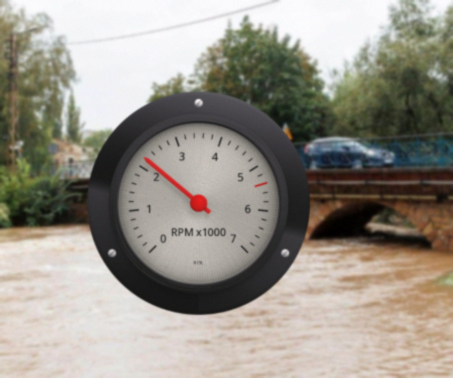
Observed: 2200 rpm
